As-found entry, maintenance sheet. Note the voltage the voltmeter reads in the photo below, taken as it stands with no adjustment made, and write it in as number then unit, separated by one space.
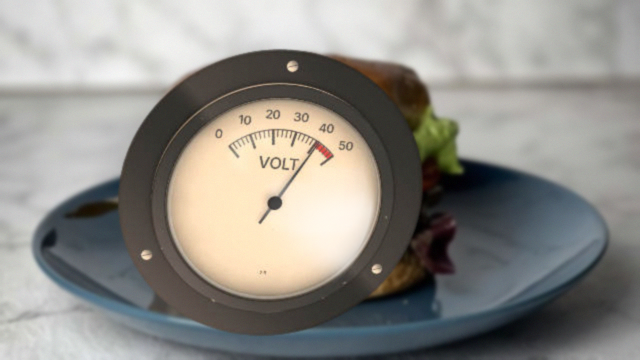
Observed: 40 V
